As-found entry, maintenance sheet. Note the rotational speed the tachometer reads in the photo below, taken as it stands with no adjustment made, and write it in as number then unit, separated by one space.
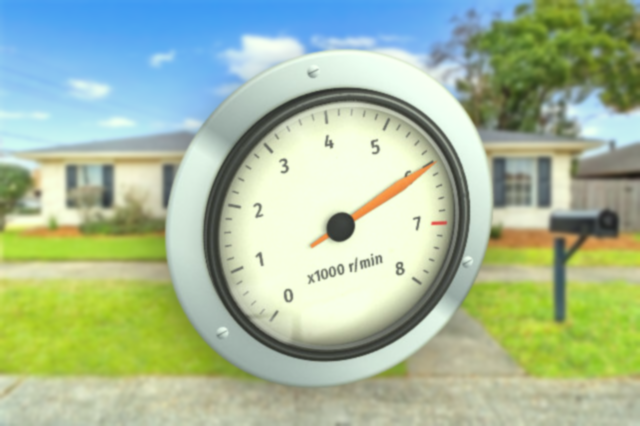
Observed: 6000 rpm
